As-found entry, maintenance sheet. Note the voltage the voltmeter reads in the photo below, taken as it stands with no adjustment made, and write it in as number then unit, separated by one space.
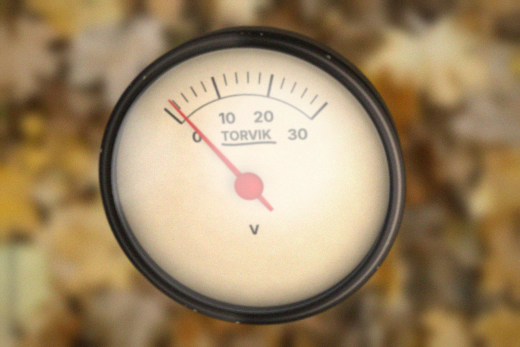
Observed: 2 V
